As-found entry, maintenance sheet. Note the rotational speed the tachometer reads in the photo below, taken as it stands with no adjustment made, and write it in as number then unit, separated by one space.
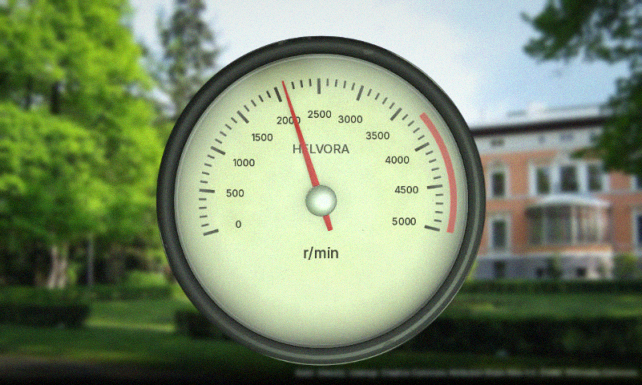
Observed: 2100 rpm
